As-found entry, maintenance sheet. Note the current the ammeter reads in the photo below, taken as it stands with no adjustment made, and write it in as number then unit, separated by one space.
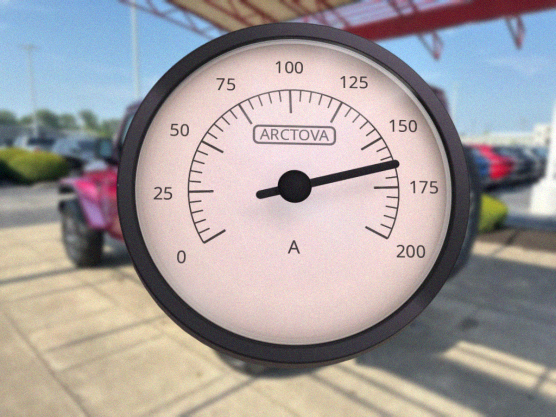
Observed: 165 A
